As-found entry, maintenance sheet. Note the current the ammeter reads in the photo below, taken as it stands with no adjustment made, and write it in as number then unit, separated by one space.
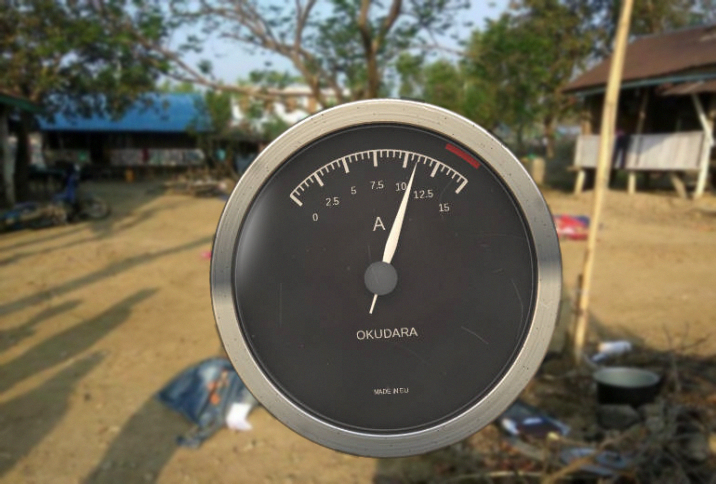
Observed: 11 A
